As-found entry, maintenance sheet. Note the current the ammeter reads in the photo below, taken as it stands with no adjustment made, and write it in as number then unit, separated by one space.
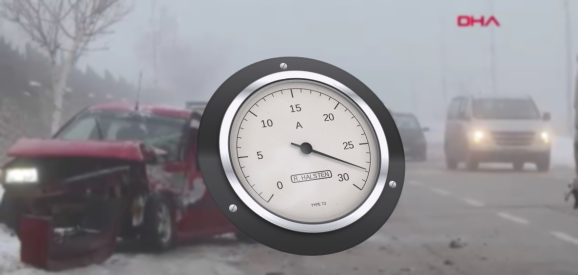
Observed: 28 A
